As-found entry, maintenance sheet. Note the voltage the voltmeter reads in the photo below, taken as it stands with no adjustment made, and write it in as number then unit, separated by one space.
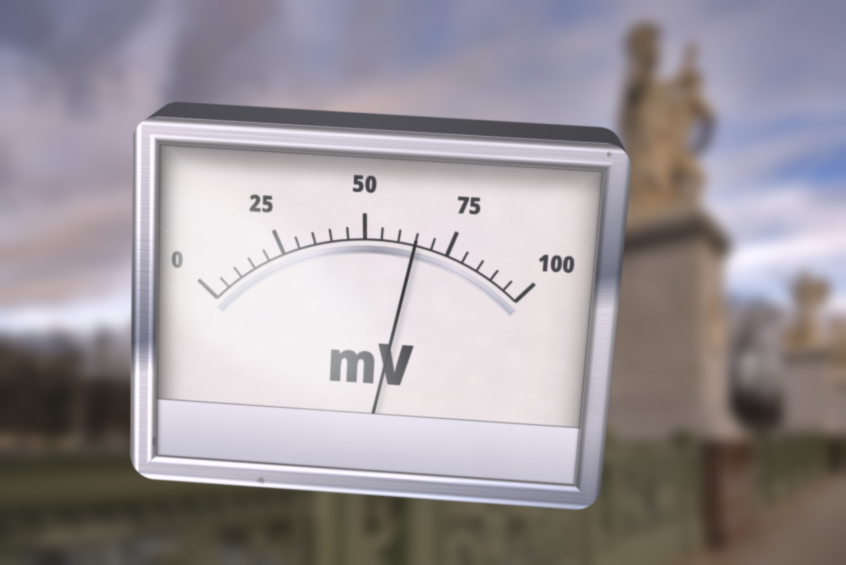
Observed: 65 mV
